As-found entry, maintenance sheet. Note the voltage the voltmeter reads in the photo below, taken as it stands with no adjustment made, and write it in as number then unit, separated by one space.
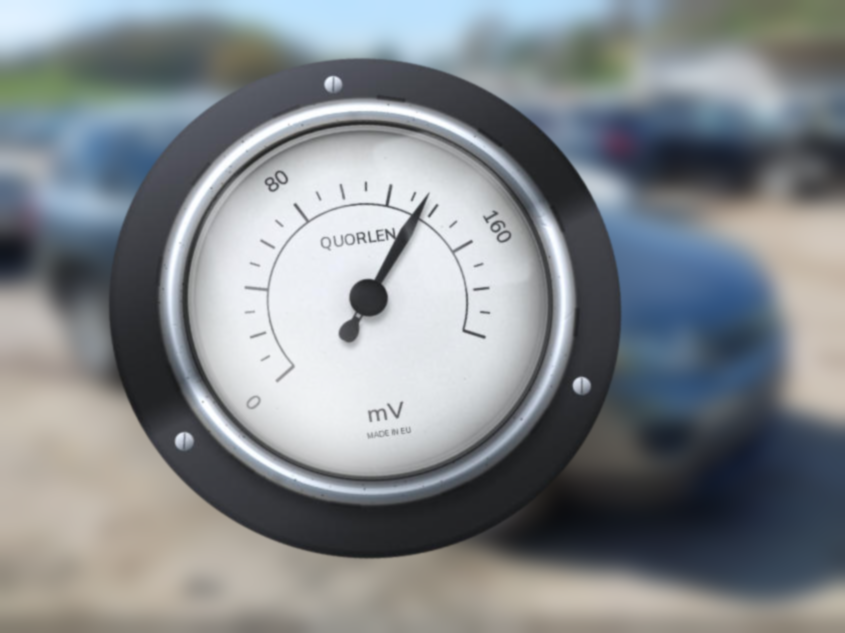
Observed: 135 mV
